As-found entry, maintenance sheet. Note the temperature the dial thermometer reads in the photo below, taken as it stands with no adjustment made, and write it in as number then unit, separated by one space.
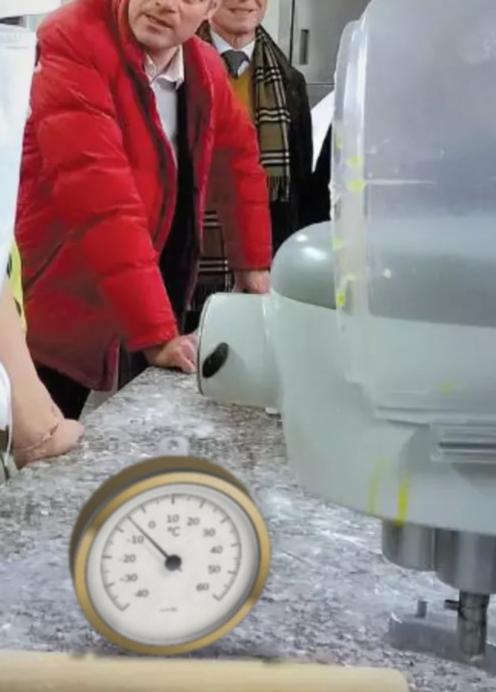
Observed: -5 °C
